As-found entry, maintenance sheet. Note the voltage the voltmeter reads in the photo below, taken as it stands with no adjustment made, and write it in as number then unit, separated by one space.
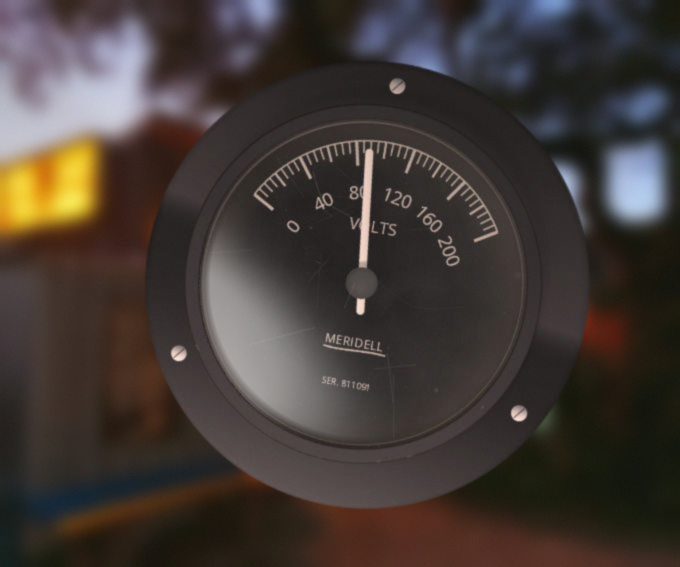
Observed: 90 V
